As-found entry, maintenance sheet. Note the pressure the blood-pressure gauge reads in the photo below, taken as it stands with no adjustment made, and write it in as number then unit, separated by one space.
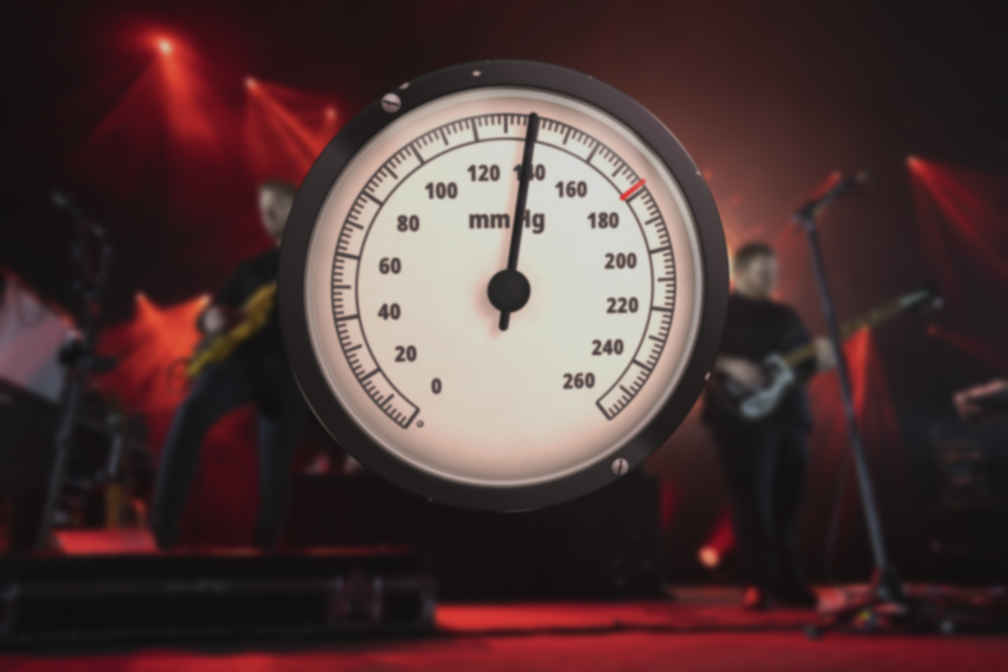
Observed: 138 mmHg
